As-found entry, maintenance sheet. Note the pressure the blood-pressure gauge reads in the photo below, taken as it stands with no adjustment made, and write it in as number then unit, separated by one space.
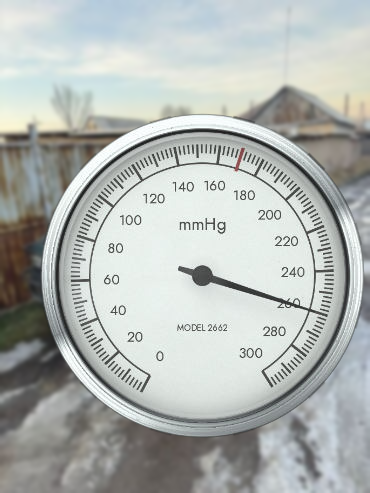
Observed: 260 mmHg
